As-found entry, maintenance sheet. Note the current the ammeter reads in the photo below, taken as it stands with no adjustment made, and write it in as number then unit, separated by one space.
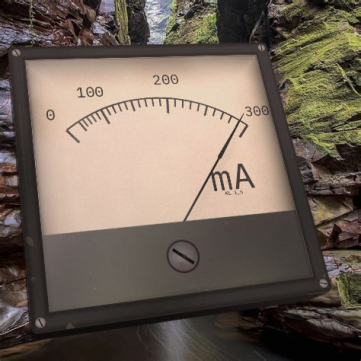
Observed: 290 mA
